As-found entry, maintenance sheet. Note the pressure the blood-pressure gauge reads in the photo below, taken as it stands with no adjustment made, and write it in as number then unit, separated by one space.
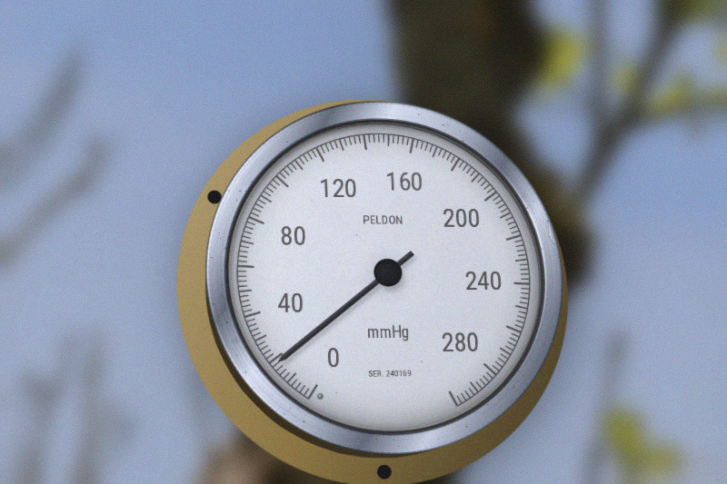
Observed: 18 mmHg
